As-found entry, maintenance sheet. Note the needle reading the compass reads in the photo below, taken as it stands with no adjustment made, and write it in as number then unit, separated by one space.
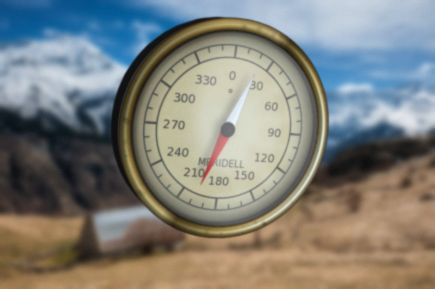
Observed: 200 °
